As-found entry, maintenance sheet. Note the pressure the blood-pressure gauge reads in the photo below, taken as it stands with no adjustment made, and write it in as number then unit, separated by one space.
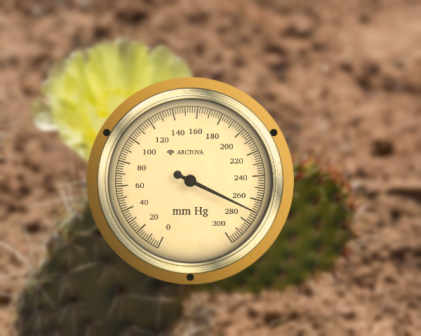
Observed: 270 mmHg
